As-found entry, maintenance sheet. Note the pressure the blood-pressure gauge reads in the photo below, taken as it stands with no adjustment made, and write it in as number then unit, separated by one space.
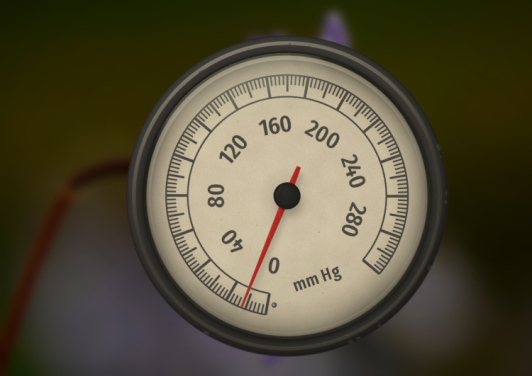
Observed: 12 mmHg
